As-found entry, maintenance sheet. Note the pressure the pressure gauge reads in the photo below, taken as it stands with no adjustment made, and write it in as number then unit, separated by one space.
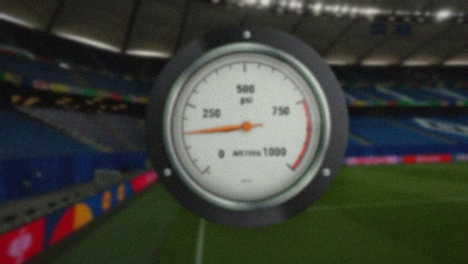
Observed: 150 psi
